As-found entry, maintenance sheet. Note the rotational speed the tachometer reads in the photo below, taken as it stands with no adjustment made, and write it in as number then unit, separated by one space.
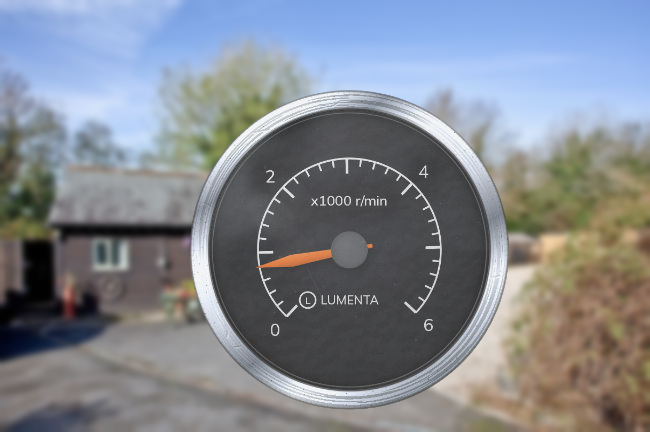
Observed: 800 rpm
